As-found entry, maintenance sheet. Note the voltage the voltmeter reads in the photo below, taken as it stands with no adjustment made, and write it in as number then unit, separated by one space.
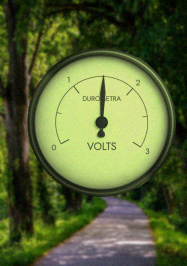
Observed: 1.5 V
